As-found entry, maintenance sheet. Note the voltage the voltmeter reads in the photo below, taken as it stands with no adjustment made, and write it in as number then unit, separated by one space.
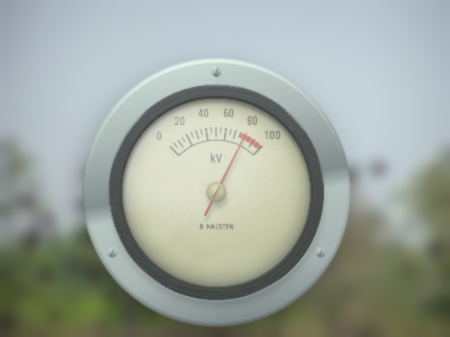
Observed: 80 kV
